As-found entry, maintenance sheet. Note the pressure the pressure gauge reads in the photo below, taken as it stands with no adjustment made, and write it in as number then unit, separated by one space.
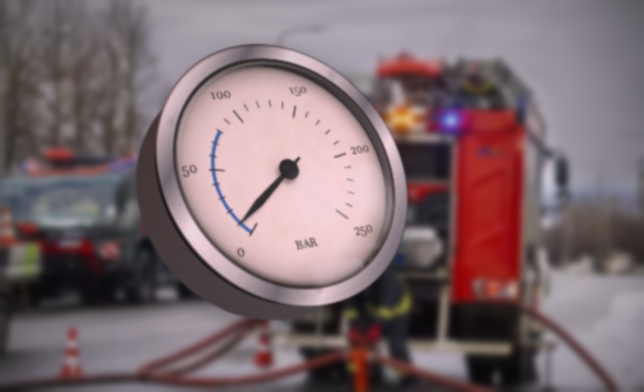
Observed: 10 bar
